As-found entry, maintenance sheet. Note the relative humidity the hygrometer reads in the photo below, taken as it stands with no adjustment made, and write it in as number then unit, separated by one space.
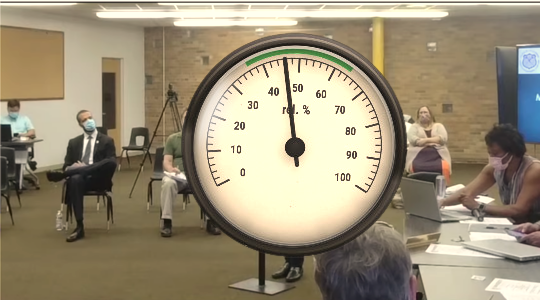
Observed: 46 %
